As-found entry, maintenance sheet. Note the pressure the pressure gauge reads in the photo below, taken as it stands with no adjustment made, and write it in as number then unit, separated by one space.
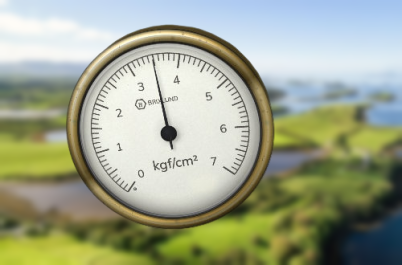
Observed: 3.5 kg/cm²
